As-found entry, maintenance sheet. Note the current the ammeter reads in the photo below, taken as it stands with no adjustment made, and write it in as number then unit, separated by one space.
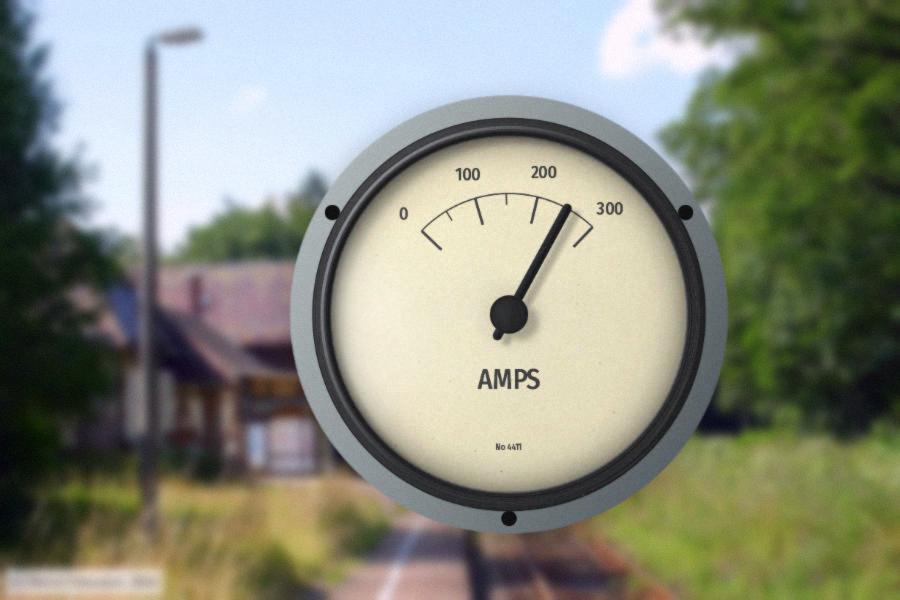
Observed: 250 A
